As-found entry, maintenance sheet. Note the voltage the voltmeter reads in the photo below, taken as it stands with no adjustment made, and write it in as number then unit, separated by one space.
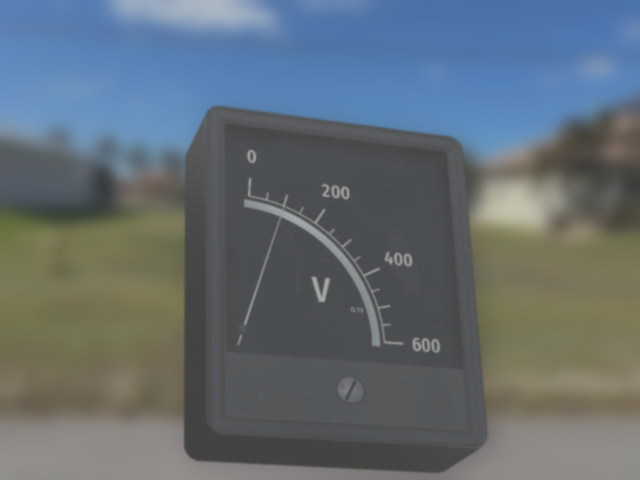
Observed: 100 V
